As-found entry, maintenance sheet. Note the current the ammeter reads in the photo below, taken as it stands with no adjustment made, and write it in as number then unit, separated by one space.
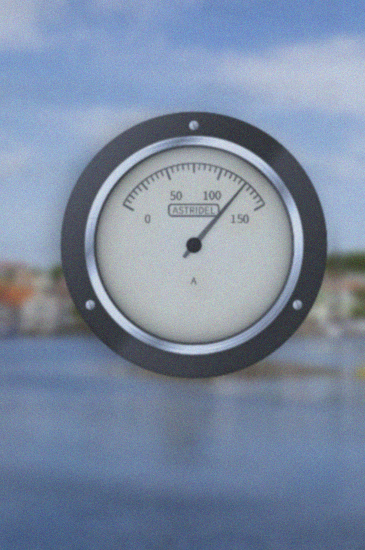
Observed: 125 A
